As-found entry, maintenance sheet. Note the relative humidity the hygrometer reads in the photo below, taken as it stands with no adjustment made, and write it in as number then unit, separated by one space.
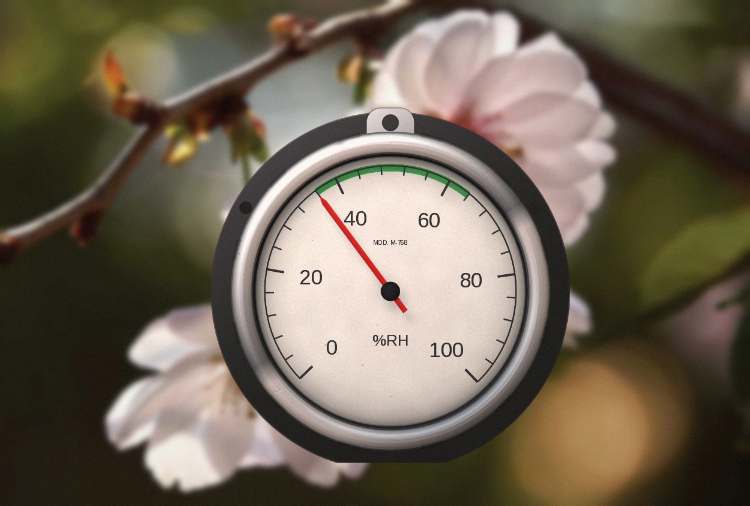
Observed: 36 %
